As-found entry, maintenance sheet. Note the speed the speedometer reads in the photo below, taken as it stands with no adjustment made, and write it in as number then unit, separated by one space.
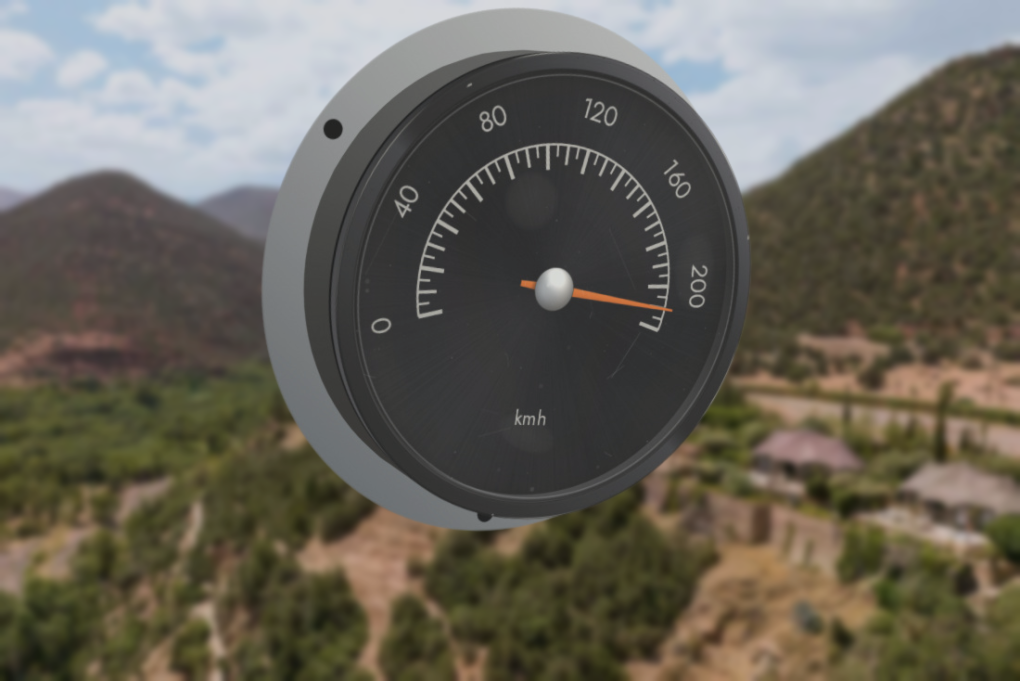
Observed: 210 km/h
